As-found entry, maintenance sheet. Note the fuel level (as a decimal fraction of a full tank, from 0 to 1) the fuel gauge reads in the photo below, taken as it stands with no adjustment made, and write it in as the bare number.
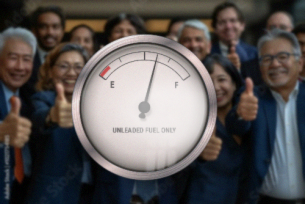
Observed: 0.625
